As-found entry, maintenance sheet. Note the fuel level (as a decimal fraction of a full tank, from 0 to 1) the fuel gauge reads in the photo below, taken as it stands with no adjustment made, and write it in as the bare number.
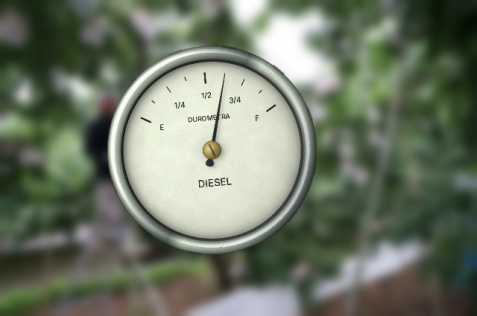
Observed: 0.625
